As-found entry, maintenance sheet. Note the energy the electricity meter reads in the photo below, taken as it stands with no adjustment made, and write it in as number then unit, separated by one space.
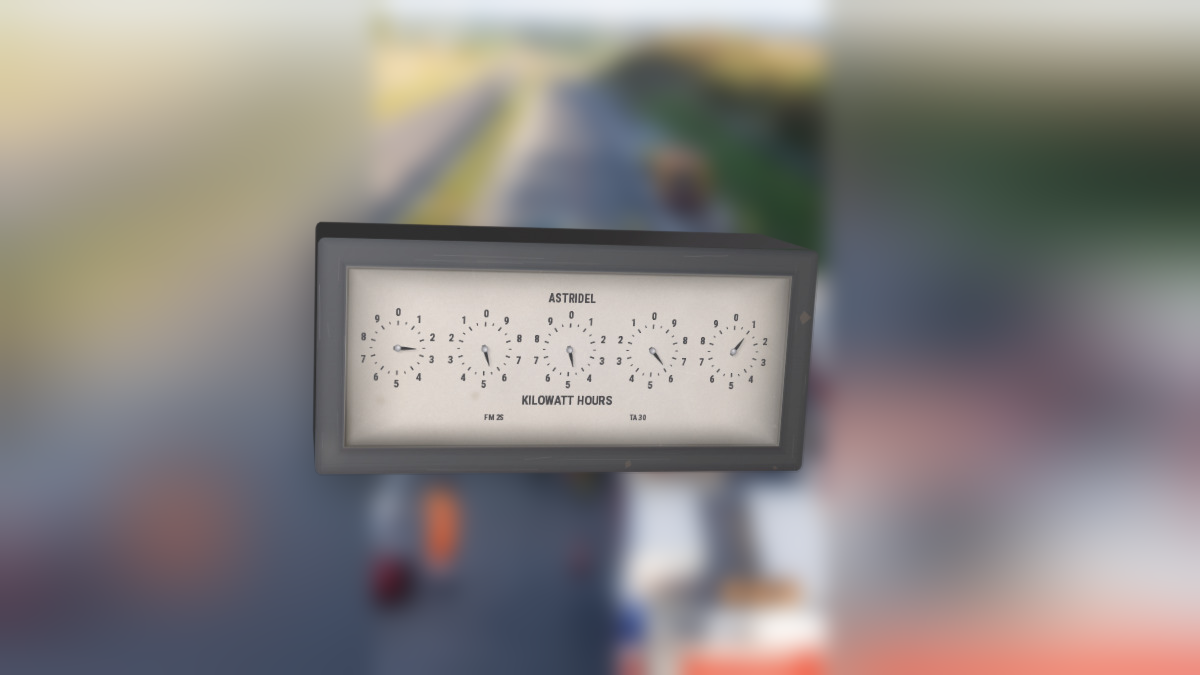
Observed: 25461 kWh
